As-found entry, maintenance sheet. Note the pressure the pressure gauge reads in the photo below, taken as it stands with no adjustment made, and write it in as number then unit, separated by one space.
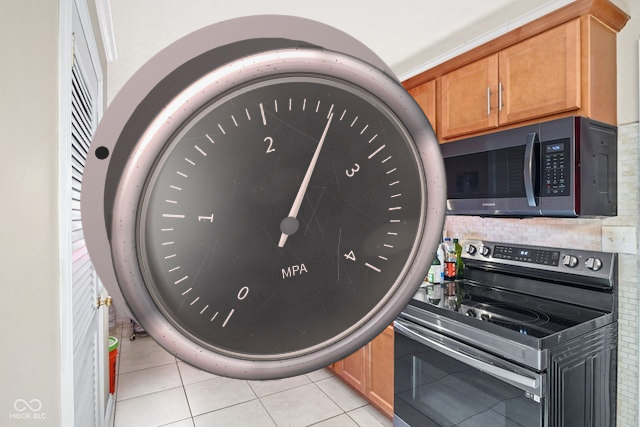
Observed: 2.5 MPa
